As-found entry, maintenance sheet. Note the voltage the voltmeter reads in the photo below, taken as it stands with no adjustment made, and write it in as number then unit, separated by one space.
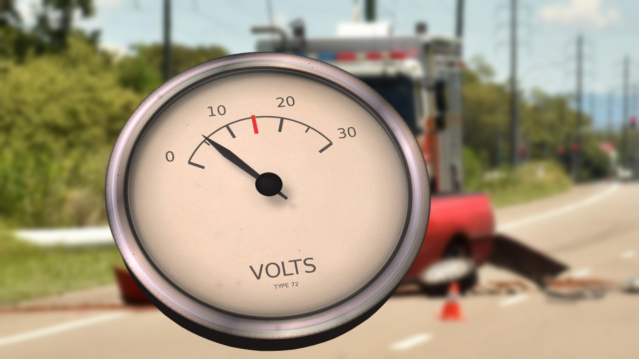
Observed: 5 V
